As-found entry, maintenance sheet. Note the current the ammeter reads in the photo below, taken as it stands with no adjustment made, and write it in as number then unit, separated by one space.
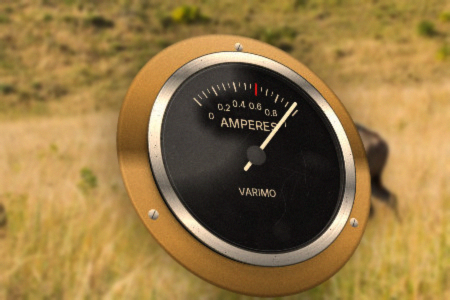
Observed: 0.95 A
